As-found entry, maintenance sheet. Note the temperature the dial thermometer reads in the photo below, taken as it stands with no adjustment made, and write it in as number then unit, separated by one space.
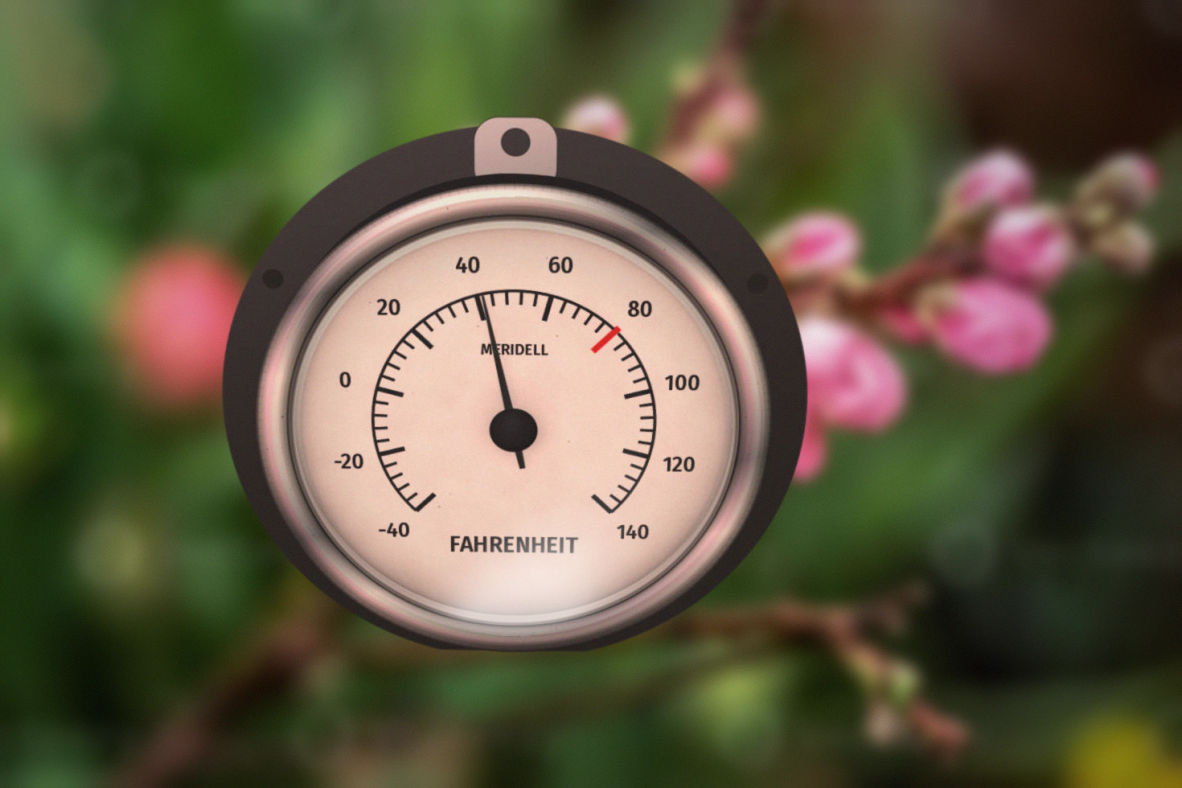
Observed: 42 °F
